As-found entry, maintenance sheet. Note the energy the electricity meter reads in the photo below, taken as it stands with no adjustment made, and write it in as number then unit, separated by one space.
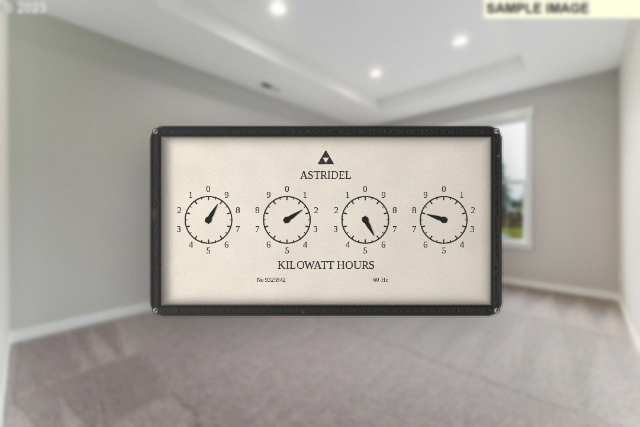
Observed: 9158 kWh
